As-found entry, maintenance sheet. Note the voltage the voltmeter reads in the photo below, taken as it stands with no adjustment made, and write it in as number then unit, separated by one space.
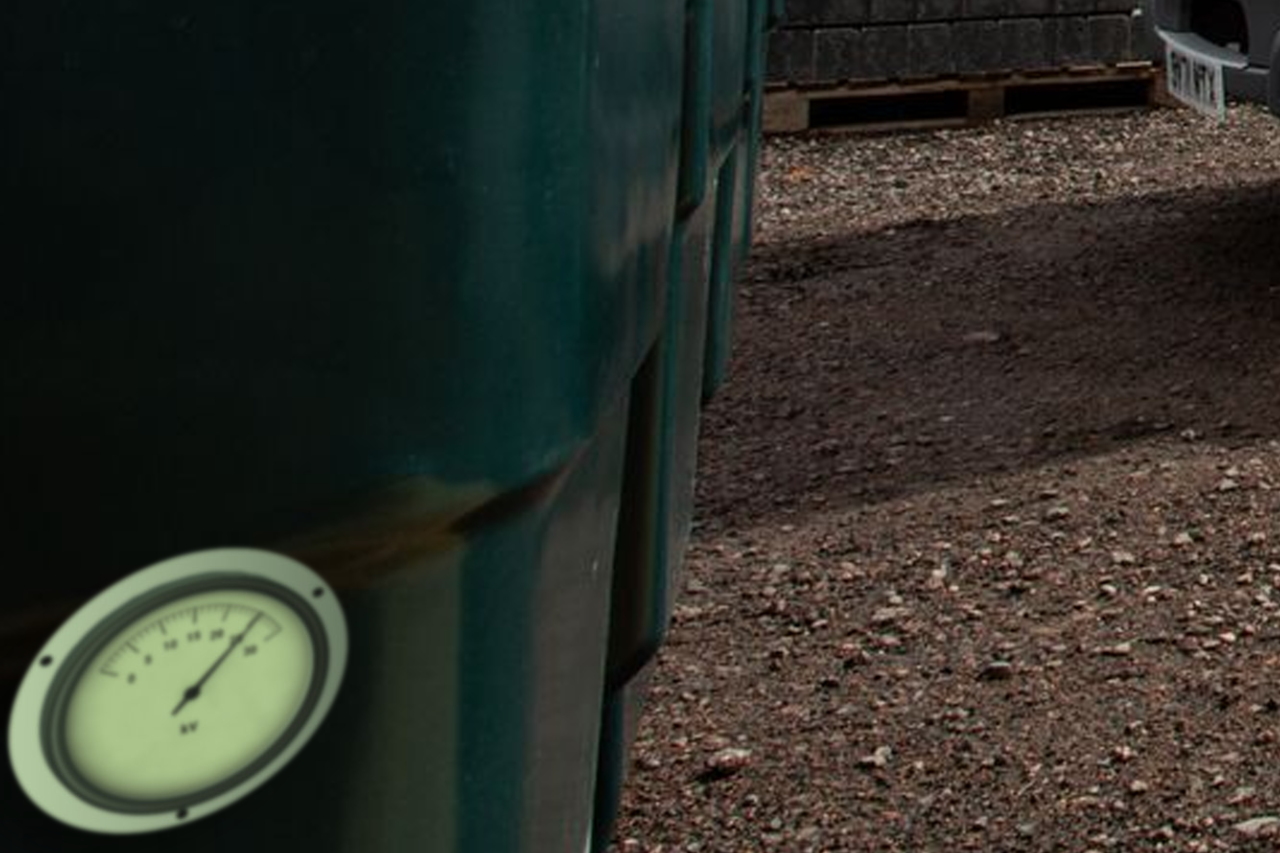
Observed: 25 kV
